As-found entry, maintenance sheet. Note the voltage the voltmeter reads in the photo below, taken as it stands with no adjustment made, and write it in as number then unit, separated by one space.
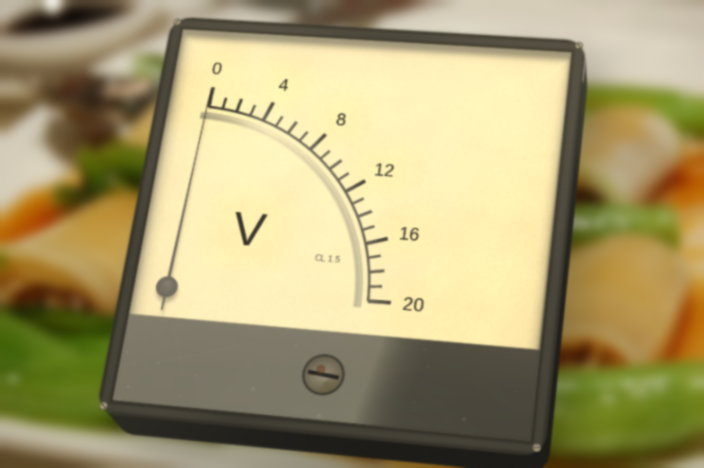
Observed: 0 V
